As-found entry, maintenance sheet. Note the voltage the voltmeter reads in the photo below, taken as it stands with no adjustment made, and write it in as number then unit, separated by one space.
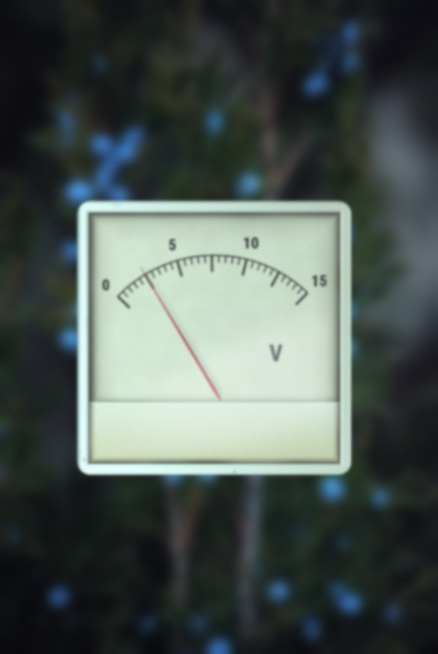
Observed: 2.5 V
